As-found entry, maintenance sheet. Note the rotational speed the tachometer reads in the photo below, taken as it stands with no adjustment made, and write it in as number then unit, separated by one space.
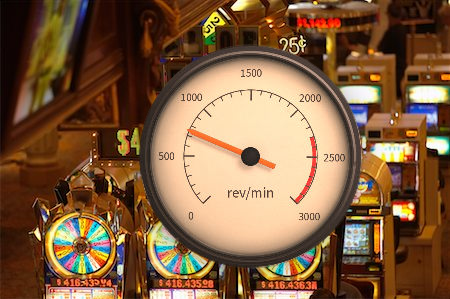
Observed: 750 rpm
